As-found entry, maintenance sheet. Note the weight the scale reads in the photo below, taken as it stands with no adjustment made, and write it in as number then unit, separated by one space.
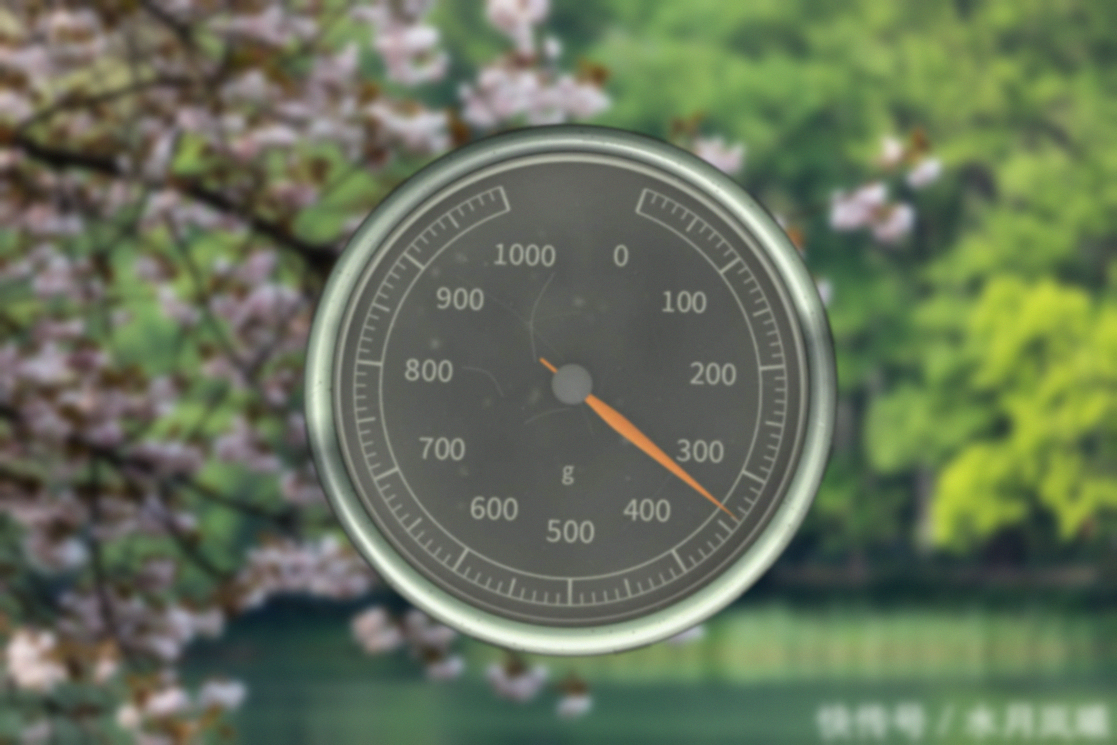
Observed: 340 g
